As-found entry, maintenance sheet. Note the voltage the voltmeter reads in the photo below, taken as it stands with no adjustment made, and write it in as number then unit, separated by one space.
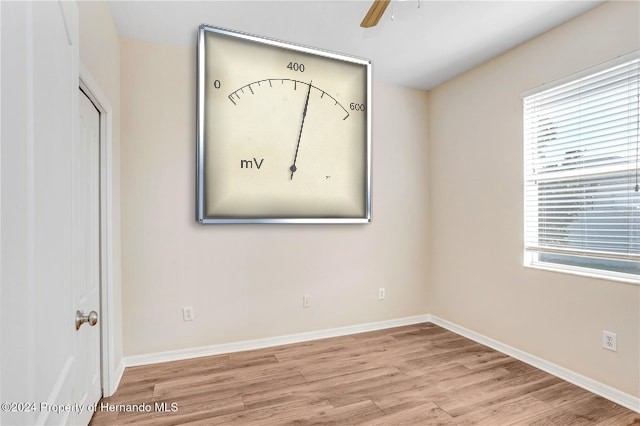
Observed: 450 mV
